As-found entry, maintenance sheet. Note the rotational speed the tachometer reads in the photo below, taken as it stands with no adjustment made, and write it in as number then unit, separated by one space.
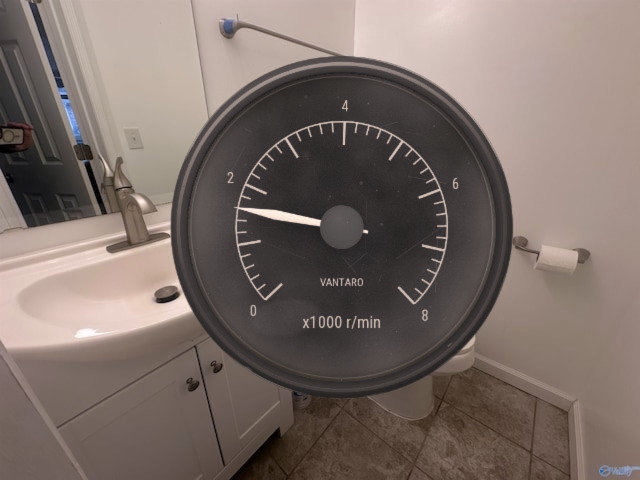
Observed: 1600 rpm
